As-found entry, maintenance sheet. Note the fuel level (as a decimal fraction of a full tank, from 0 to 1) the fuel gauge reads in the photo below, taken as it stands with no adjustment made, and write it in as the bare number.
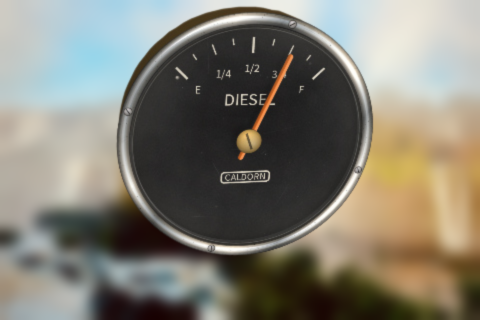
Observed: 0.75
